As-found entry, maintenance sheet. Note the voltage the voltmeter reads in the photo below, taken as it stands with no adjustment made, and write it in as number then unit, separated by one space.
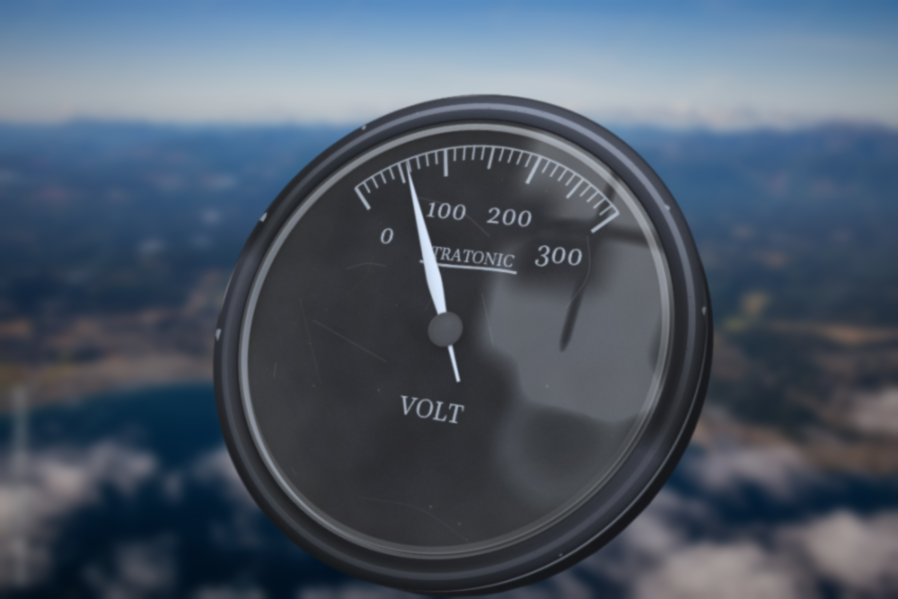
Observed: 60 V
